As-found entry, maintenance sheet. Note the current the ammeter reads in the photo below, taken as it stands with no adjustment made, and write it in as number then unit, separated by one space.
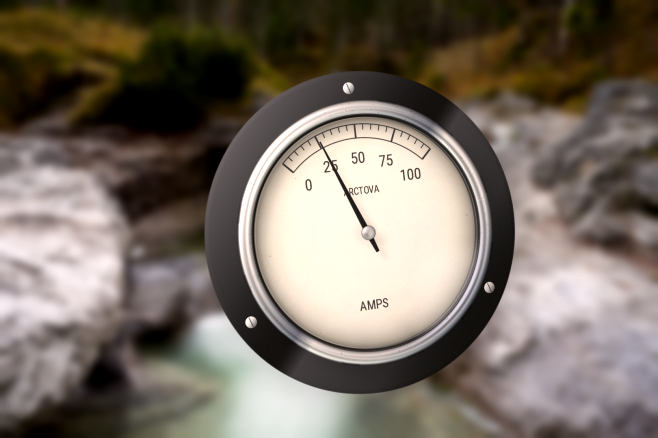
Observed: 25 A
